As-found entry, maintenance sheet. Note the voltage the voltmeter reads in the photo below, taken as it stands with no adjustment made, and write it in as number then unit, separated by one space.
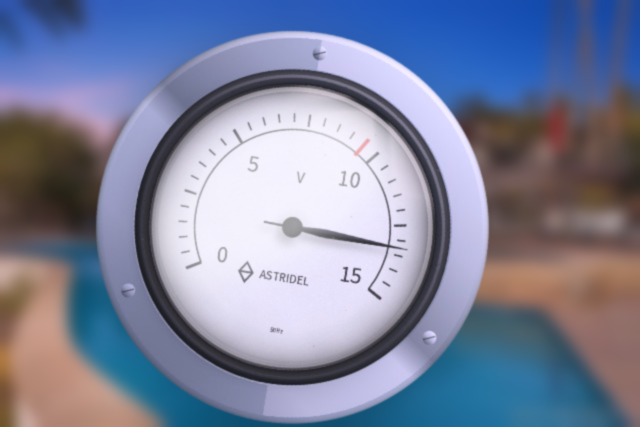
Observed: 13.25 V
